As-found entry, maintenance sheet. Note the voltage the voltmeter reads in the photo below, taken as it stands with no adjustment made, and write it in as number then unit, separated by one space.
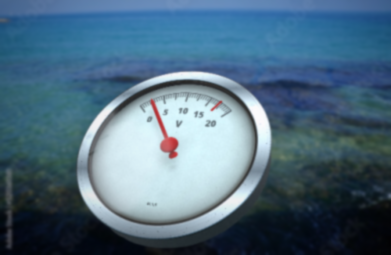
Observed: 2.5 V
